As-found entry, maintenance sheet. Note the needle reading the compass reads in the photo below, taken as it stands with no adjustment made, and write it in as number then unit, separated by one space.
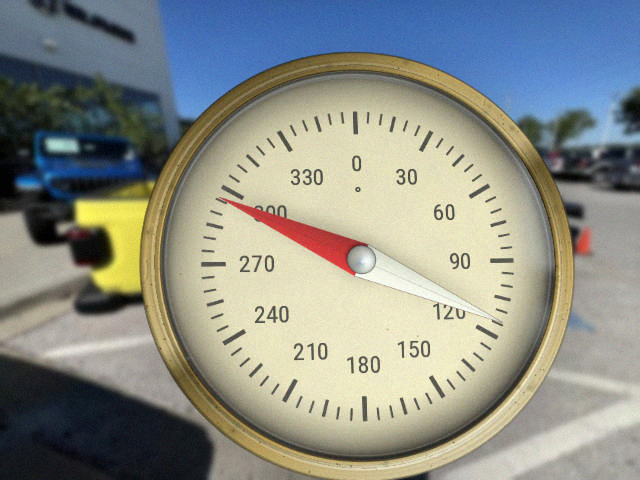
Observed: 295 °
